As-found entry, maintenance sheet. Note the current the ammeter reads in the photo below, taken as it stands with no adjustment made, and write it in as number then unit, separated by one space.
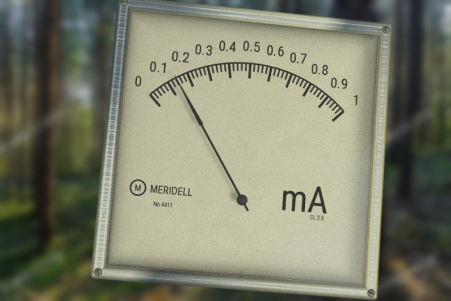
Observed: 0.14 mA
